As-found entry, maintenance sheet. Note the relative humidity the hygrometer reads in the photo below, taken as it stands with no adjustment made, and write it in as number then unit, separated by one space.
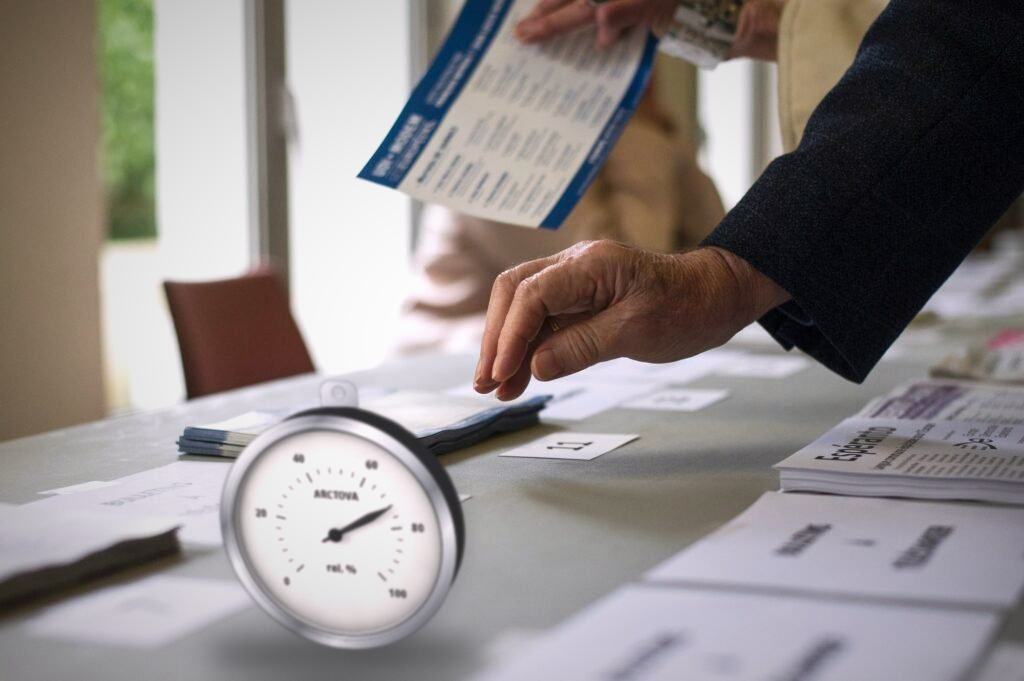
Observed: 72 %
